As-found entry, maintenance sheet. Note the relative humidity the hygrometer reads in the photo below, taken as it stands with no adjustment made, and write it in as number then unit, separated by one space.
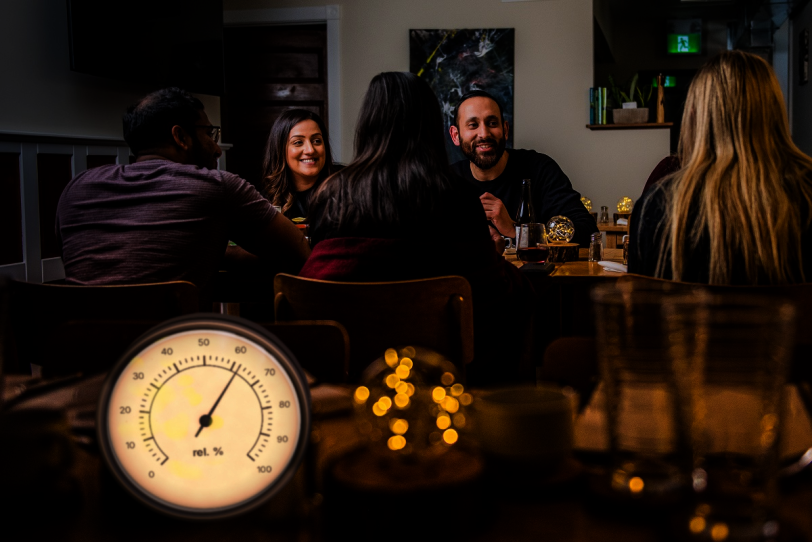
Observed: 62 %
